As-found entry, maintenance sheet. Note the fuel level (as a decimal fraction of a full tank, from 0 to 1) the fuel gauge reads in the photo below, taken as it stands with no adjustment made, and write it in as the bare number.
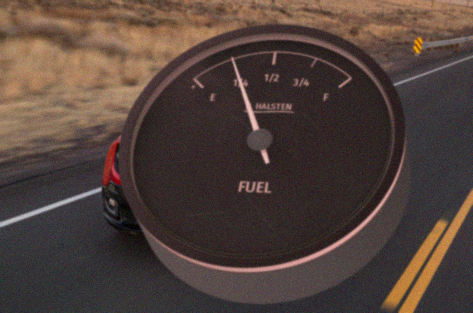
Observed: 0.25
